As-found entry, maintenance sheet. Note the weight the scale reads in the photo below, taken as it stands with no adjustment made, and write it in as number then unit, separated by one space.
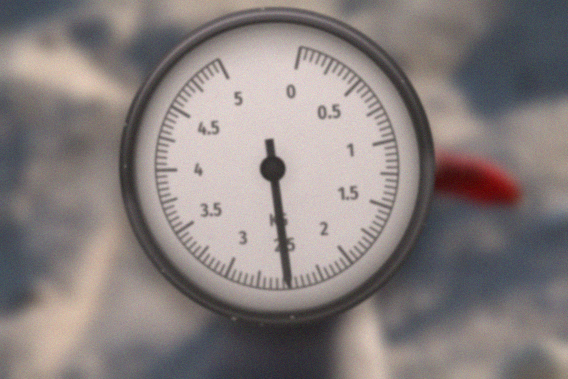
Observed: 2.5 kg
